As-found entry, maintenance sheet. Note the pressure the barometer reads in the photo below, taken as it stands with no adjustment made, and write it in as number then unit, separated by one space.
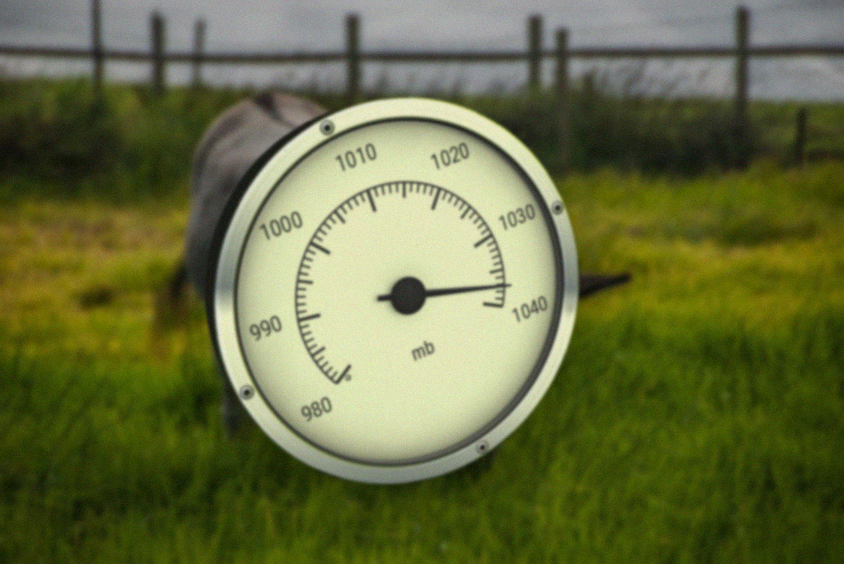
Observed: 1037 mbar
